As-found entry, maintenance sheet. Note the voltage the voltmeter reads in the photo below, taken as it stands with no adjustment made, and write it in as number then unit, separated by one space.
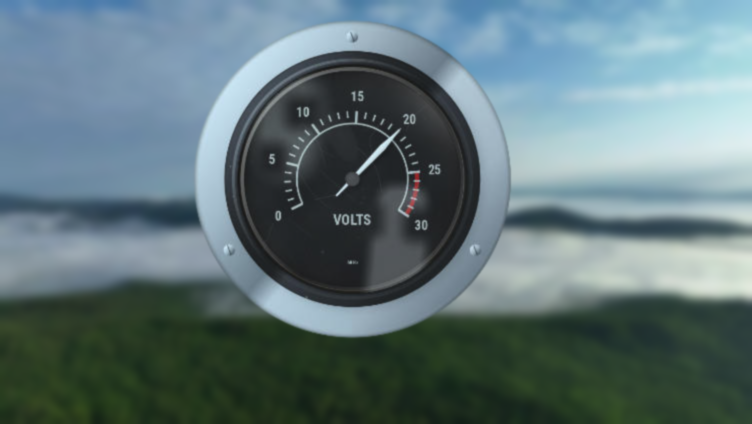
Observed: 20 V
